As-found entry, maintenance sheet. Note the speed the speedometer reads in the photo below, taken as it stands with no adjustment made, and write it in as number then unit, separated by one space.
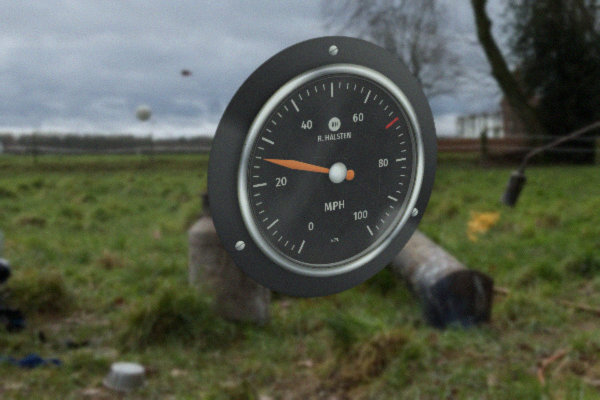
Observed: 26 mph
